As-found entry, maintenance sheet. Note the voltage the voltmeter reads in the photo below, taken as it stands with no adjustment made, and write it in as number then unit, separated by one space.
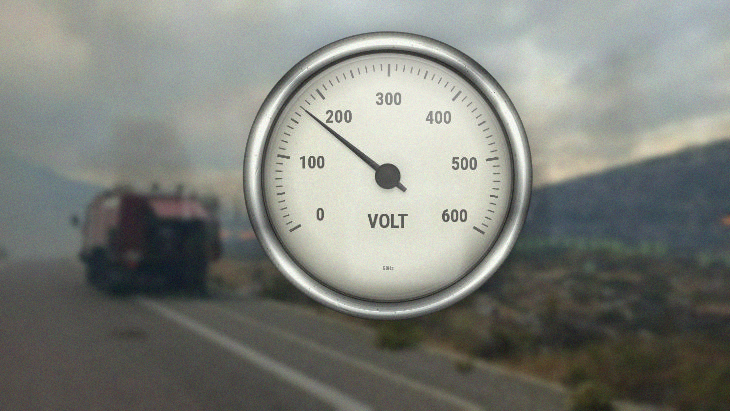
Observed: 170 V
